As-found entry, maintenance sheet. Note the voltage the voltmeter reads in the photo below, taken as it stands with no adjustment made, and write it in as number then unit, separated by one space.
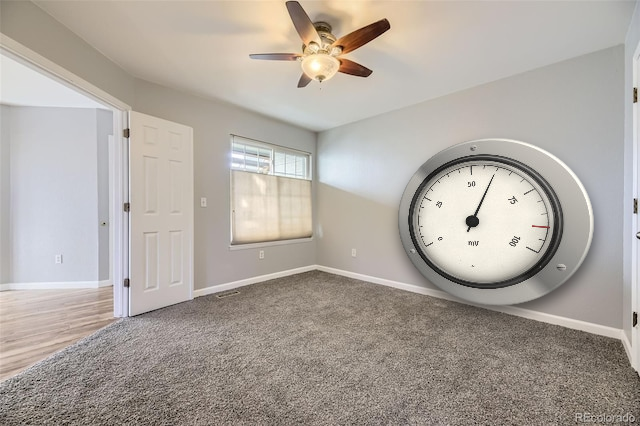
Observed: 60 mV
